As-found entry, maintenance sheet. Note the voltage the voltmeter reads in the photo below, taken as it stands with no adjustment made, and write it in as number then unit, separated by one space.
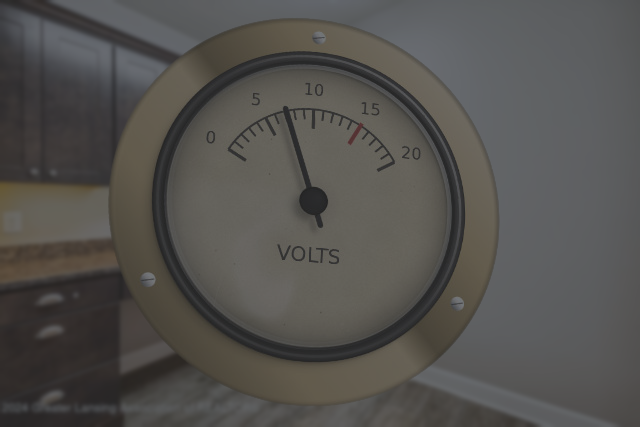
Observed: 7 V
